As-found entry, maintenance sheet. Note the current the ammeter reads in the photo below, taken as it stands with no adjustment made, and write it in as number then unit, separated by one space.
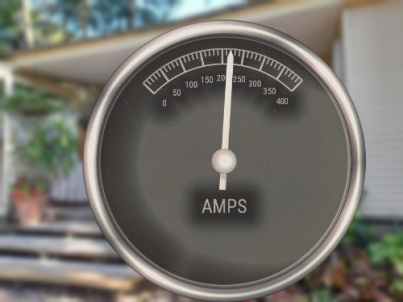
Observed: 220 A
